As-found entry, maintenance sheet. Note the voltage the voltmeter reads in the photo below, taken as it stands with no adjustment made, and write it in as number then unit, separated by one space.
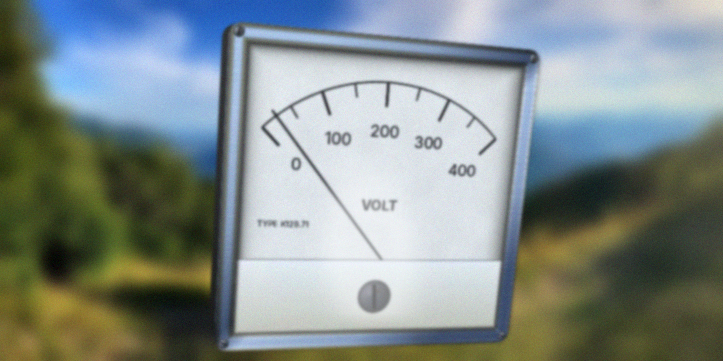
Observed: 25 V
